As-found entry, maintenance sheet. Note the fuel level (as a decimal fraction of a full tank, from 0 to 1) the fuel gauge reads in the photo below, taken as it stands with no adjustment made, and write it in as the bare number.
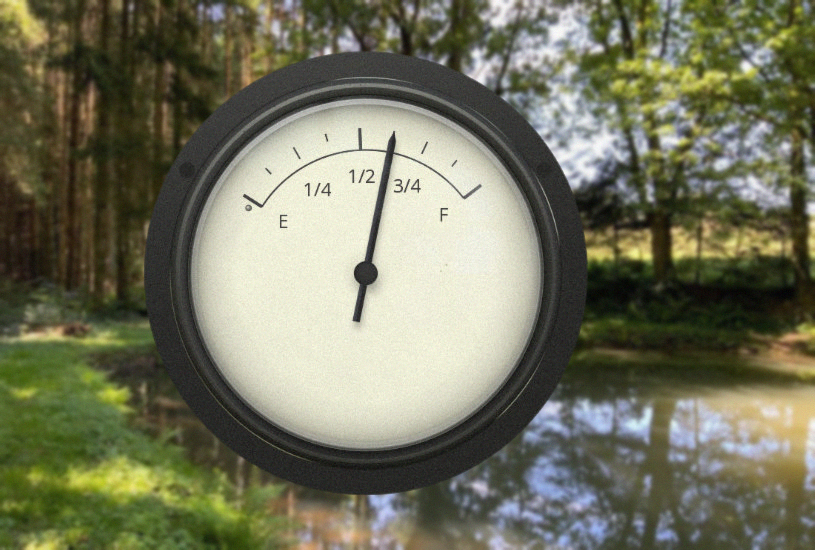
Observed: 0.625
